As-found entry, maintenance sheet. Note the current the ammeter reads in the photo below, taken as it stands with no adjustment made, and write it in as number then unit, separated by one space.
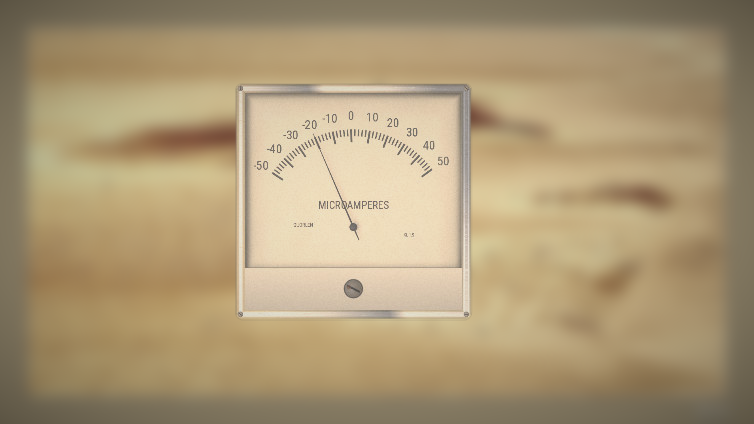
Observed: -20 µA
